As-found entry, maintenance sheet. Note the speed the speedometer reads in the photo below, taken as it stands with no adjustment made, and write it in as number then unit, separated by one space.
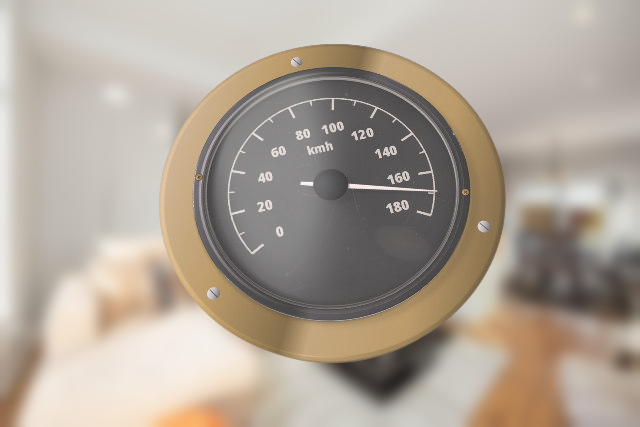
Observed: 170 km/h
